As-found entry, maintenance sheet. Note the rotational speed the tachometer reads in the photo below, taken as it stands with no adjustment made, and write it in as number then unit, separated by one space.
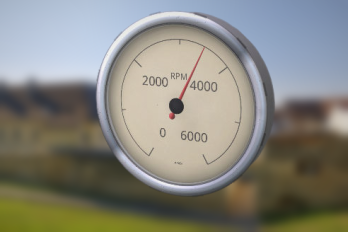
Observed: 3500 rpm
